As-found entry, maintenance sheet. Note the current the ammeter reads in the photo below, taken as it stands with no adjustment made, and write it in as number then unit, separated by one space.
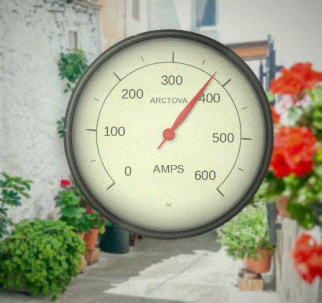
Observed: 375 A
